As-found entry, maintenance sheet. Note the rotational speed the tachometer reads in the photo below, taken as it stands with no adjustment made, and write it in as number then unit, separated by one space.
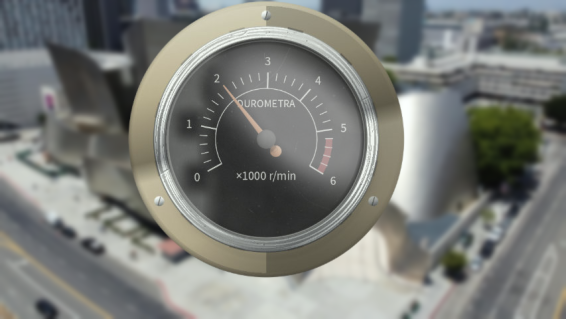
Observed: 2000 rpm
